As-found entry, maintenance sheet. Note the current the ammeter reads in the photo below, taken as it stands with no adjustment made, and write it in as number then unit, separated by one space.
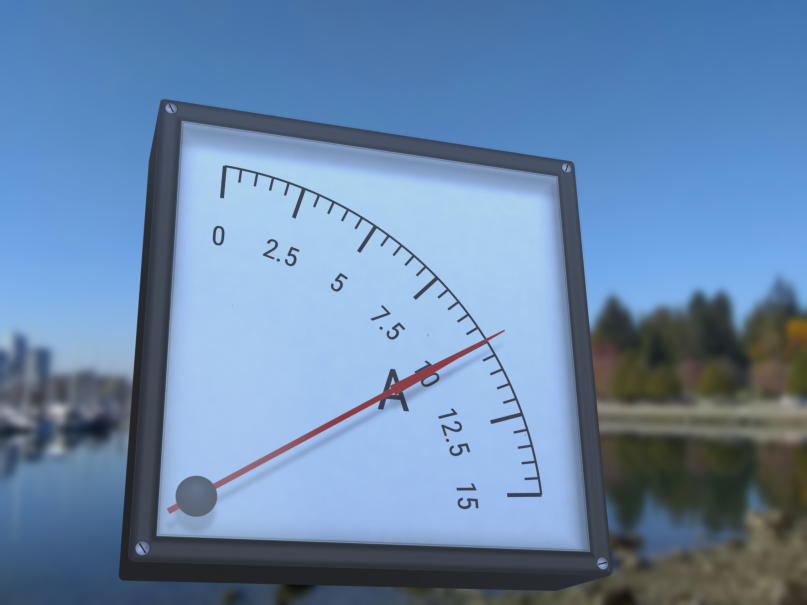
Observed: 10 A
